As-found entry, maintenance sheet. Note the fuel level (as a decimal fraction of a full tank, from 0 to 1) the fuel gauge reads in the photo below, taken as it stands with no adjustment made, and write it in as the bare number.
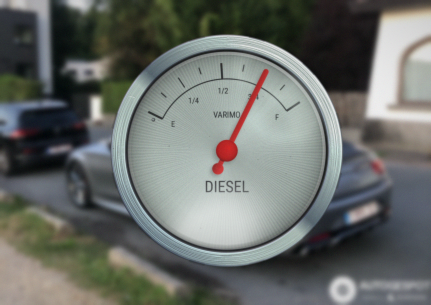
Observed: 0.75
